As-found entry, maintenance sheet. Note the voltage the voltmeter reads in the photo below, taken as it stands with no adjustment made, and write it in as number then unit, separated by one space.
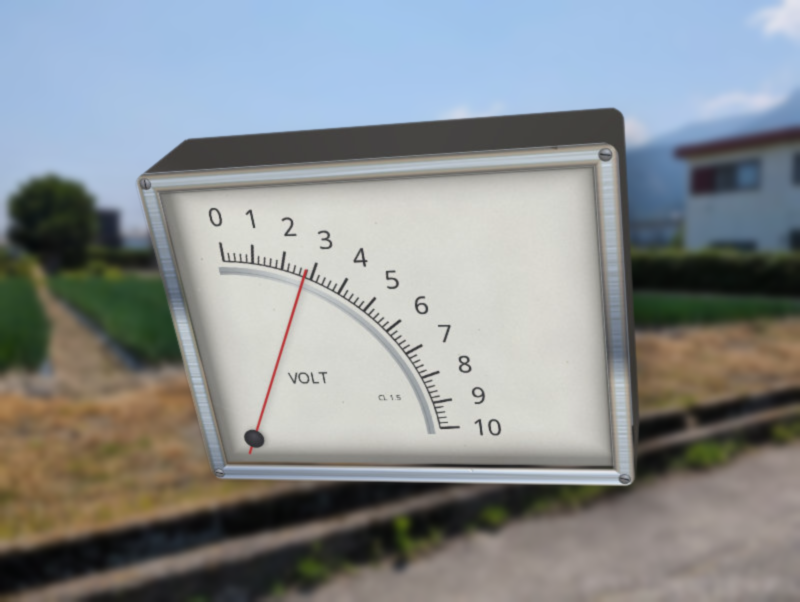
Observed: 2.8 V
